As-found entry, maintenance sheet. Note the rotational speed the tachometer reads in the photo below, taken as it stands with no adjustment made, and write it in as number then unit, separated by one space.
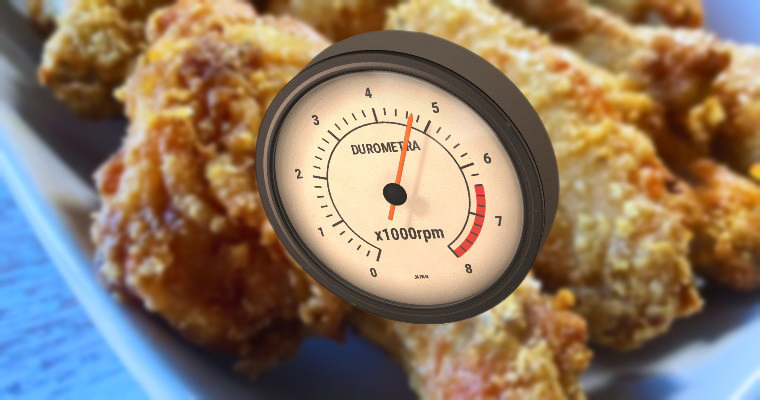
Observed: 4700 rpm
